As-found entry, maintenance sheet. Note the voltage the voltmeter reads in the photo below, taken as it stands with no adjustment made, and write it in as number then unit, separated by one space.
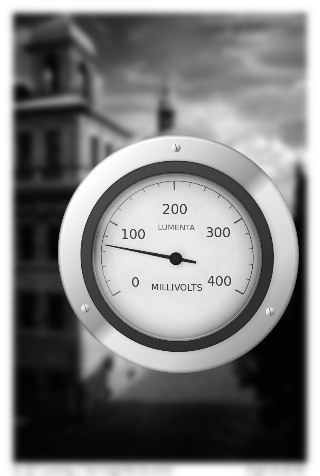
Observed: 70 mV
